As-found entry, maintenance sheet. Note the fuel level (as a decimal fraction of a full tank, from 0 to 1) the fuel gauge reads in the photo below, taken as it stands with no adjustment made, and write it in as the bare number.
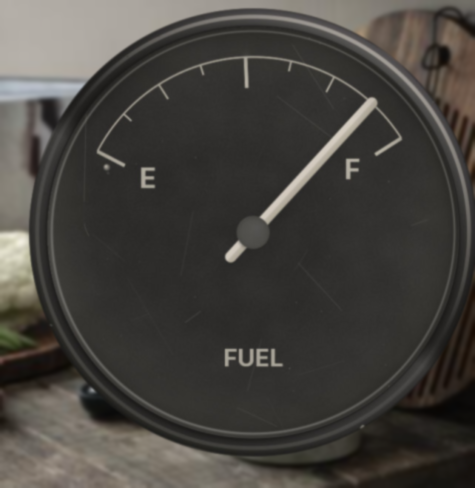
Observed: 0.875
